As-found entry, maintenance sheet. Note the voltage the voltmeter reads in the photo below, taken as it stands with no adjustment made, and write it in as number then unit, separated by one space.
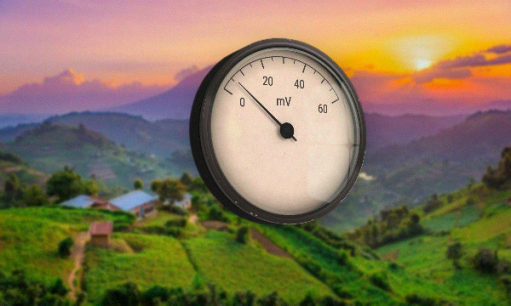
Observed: 5 mV
